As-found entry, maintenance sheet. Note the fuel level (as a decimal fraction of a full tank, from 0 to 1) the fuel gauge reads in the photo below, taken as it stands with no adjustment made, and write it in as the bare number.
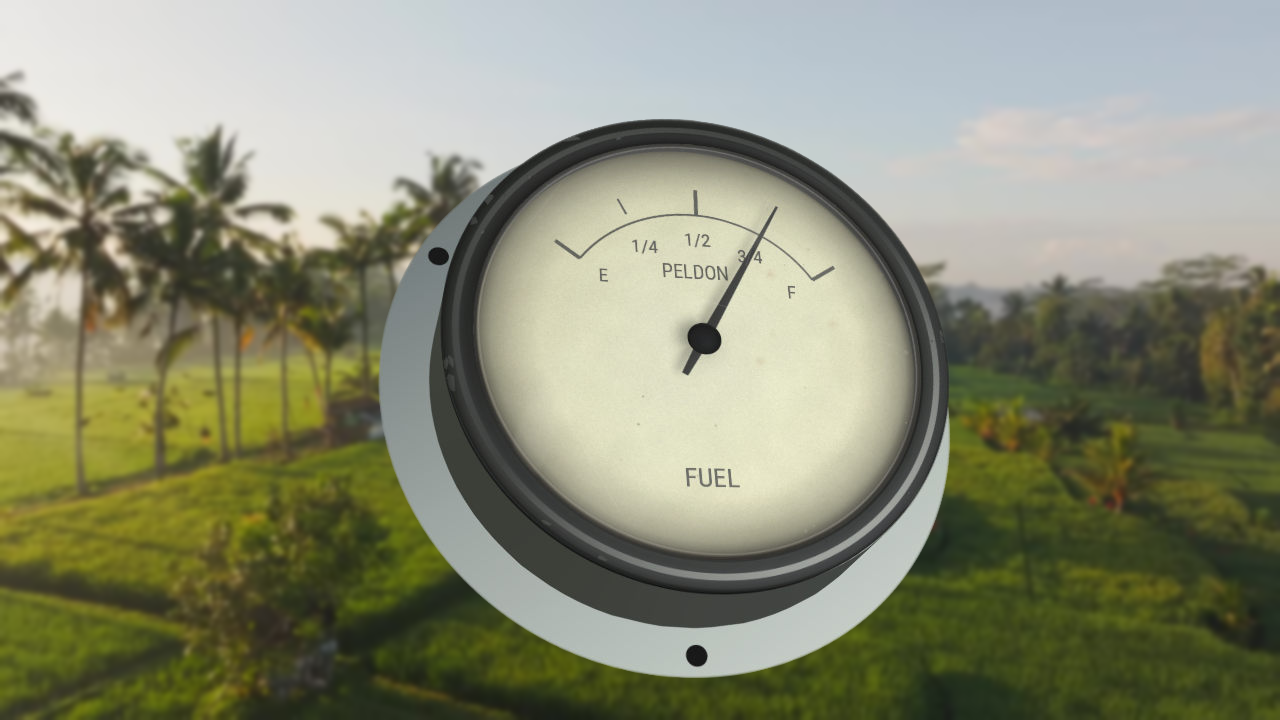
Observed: 0.75
